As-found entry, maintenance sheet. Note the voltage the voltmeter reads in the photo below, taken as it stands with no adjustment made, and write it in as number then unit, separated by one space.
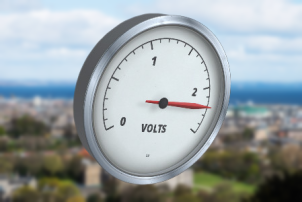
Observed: 2.2 V
